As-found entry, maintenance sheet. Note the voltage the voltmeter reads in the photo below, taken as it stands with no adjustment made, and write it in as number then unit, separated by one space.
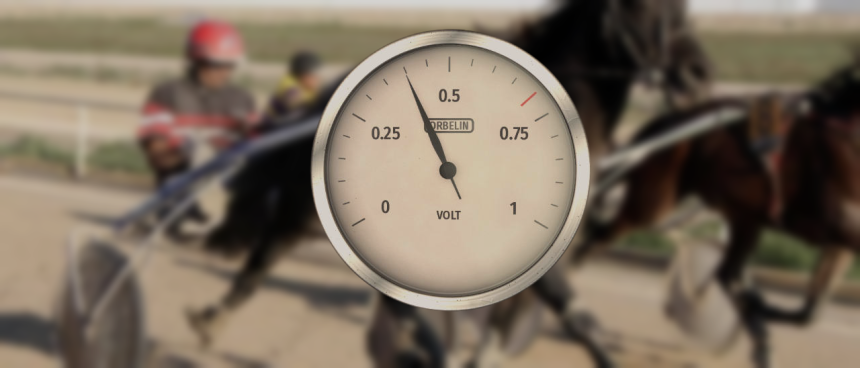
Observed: 0.4 V
